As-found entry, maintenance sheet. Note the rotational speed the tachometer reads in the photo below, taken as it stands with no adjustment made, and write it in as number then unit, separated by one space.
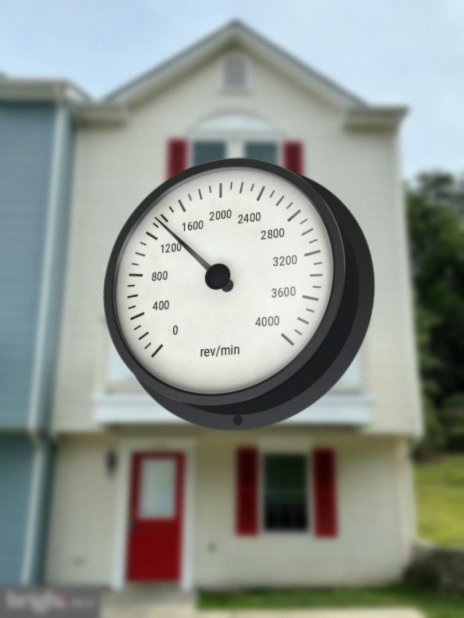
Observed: 1350 rpm
